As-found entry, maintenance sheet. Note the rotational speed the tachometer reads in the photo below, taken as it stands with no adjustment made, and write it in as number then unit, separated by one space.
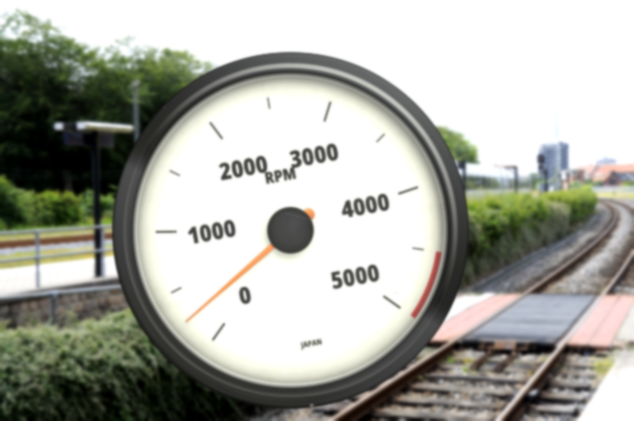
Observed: 250 rpm
